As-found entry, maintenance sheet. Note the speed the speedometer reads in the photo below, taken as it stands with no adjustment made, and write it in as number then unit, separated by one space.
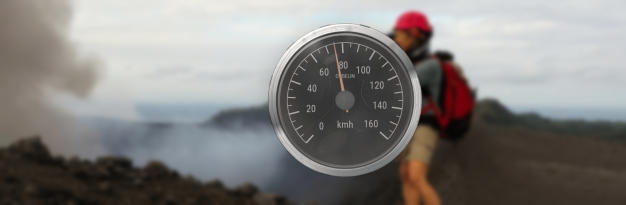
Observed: 75 km/h
